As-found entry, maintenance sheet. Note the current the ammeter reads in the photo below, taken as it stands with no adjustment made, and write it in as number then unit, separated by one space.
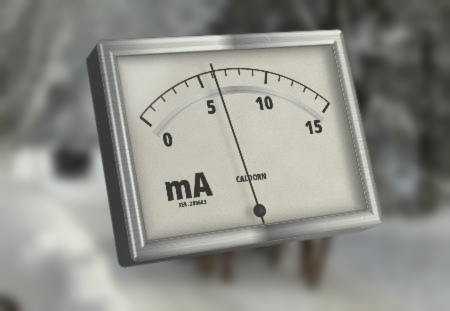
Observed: 6 mA
